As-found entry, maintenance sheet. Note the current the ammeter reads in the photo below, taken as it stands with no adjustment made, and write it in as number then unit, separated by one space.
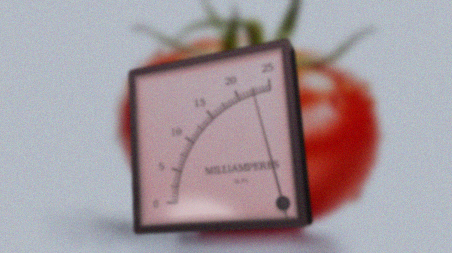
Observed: 22.5 mA
